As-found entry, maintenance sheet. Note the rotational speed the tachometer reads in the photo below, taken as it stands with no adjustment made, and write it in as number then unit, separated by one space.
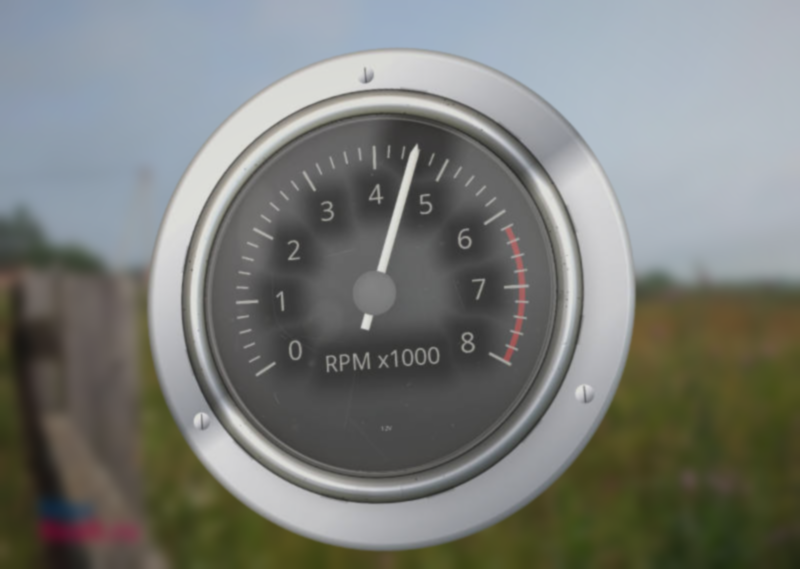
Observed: 4600 rpm
